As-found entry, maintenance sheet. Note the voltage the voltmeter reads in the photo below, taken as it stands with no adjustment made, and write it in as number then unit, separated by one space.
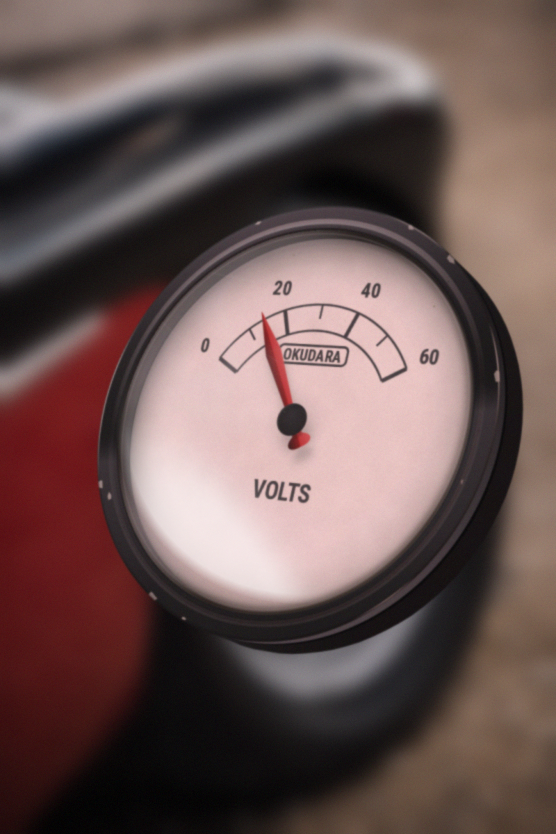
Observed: 15 V
